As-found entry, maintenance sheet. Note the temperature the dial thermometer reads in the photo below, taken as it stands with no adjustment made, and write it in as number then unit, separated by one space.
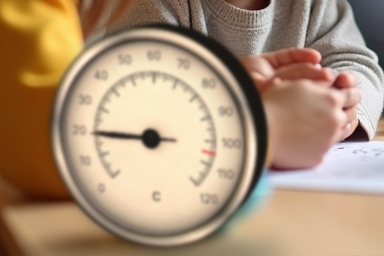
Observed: 20 °C
